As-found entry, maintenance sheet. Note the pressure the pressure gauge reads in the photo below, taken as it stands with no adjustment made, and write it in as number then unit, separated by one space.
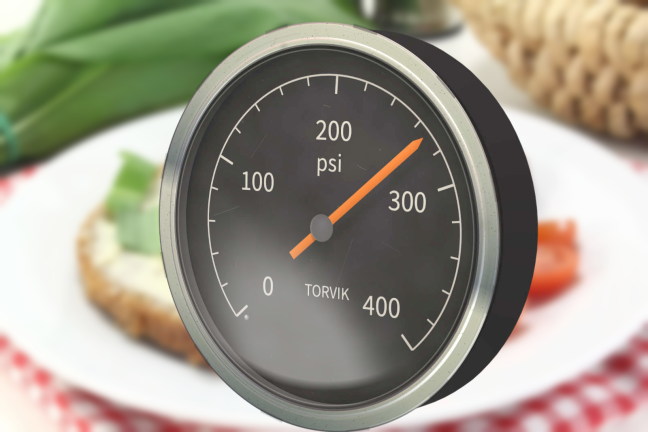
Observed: 270 psi
